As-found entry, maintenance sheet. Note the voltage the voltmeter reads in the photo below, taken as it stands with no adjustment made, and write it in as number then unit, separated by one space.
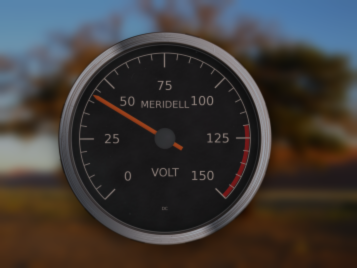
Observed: 42.5 V
